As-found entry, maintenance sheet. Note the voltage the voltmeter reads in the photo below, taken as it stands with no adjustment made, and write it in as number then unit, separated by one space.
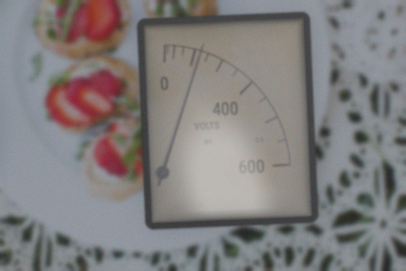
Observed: 225 V
